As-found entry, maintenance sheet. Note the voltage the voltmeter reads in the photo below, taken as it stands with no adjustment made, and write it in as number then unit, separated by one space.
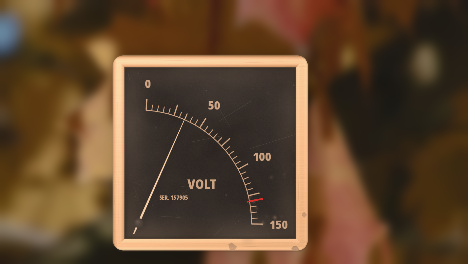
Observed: 35 V
